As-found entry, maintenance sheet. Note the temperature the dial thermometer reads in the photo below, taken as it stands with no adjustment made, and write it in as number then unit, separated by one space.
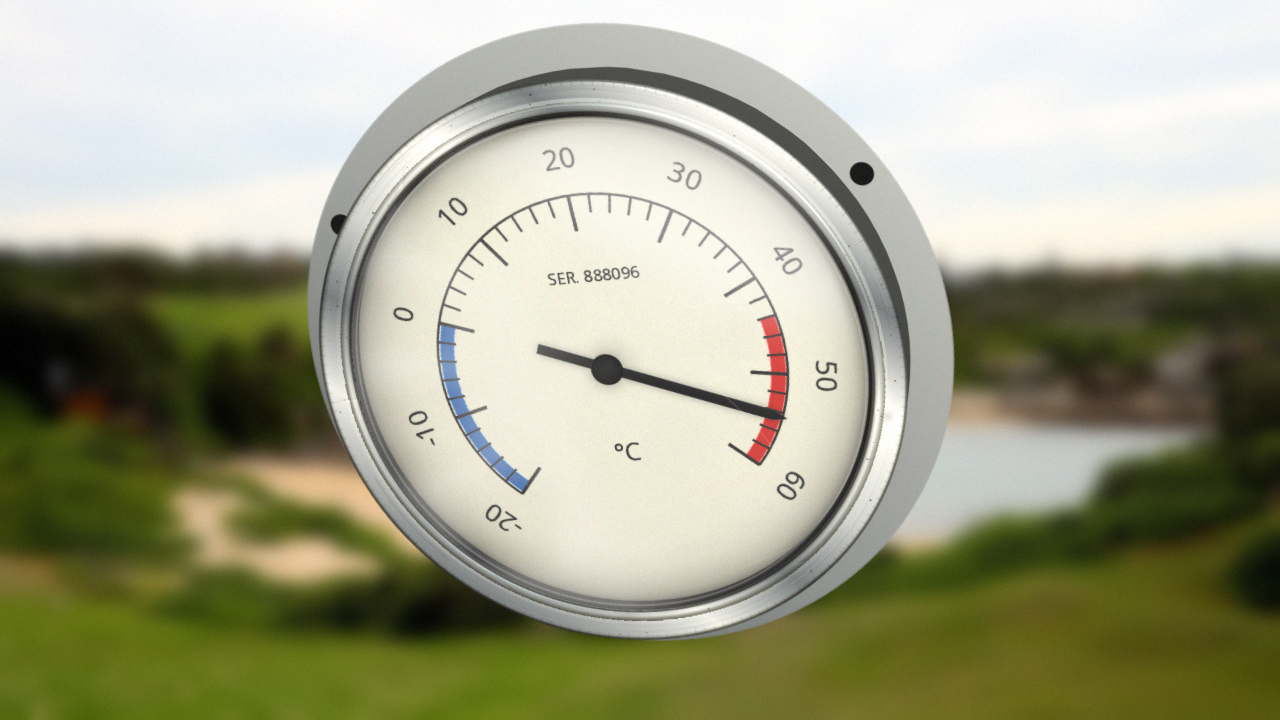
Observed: 54 °C
